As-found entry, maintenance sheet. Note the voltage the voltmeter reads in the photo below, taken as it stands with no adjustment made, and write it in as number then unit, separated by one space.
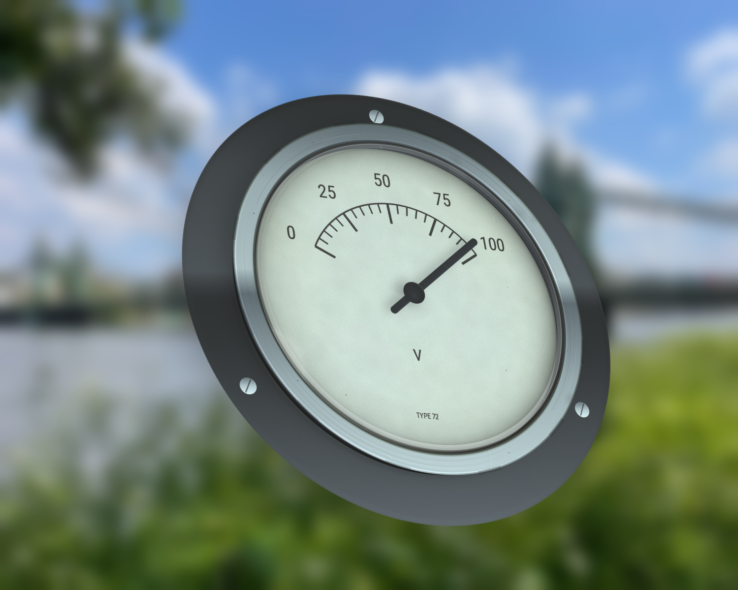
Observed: 95 V
